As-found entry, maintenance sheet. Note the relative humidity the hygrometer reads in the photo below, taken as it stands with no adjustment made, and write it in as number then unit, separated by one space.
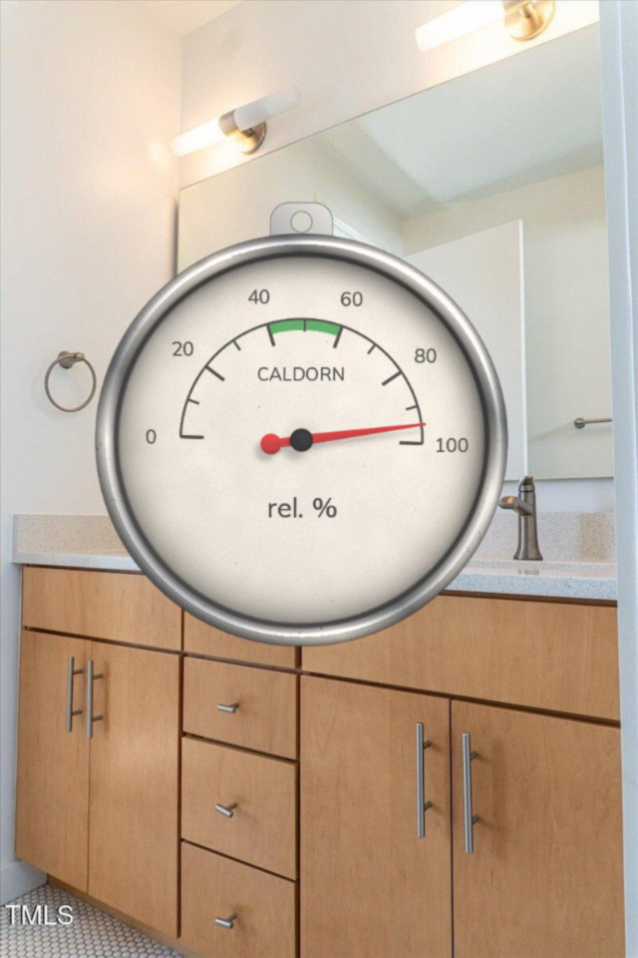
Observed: 95 %
